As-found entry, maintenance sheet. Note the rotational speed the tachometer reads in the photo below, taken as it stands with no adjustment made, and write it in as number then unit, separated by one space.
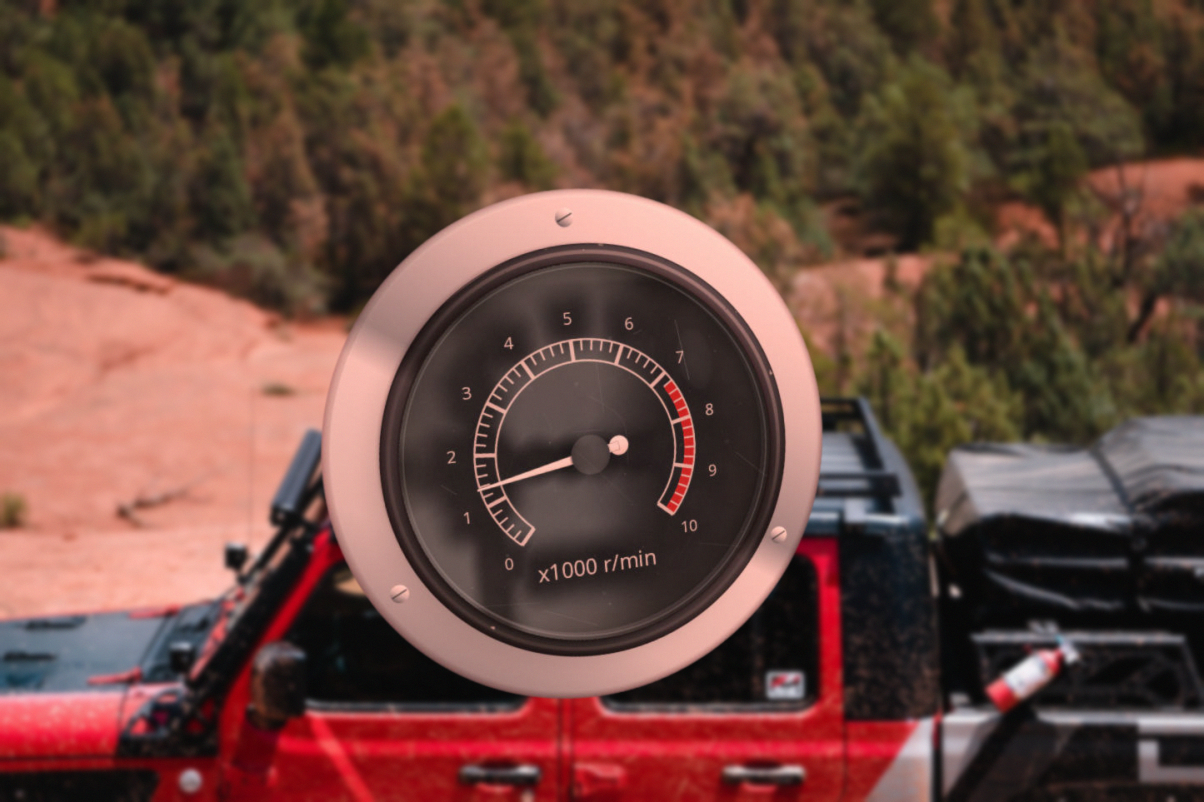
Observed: 1400 rpm
